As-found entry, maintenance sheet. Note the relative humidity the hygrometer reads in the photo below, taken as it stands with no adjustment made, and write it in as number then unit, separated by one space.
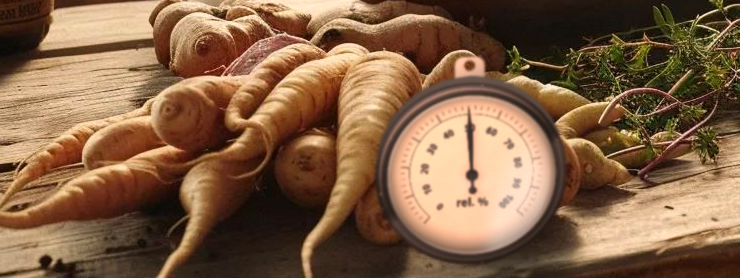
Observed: 50 %
